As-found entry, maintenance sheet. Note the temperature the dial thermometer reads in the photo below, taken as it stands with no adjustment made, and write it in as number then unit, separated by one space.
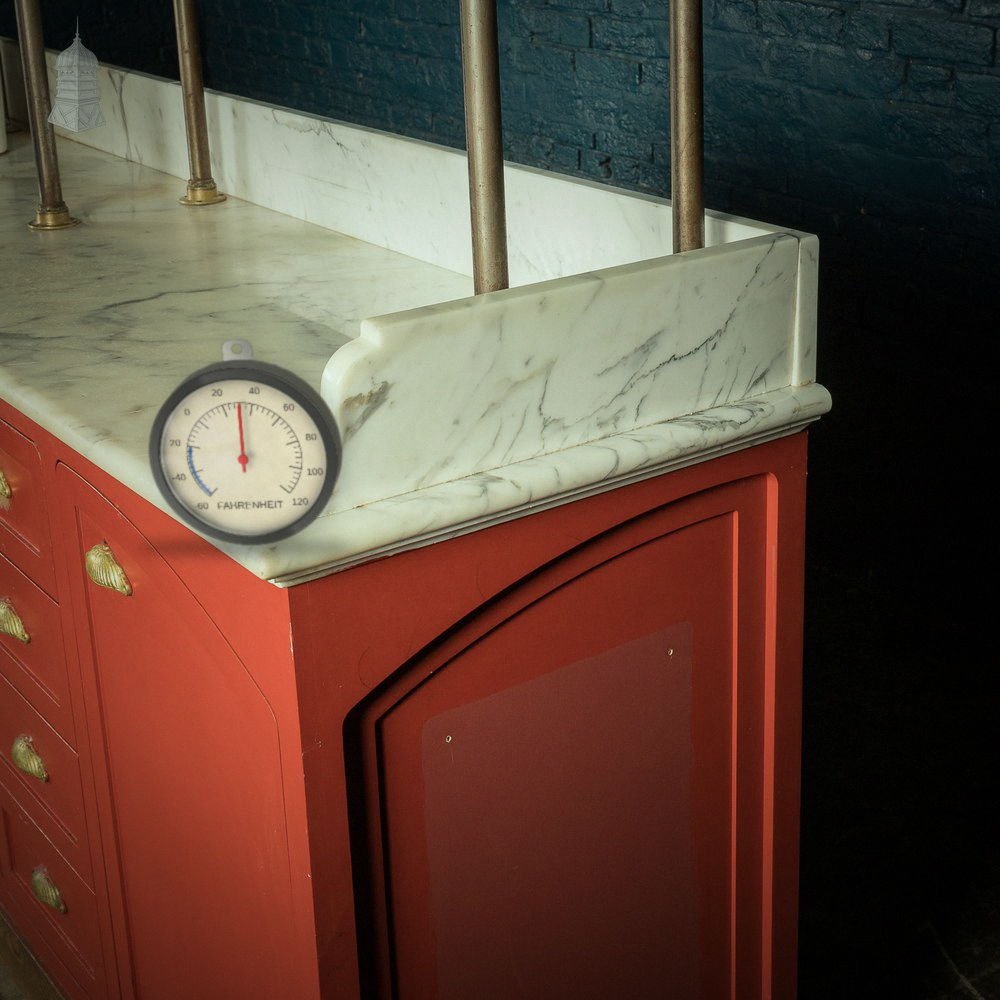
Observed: 32 °F
